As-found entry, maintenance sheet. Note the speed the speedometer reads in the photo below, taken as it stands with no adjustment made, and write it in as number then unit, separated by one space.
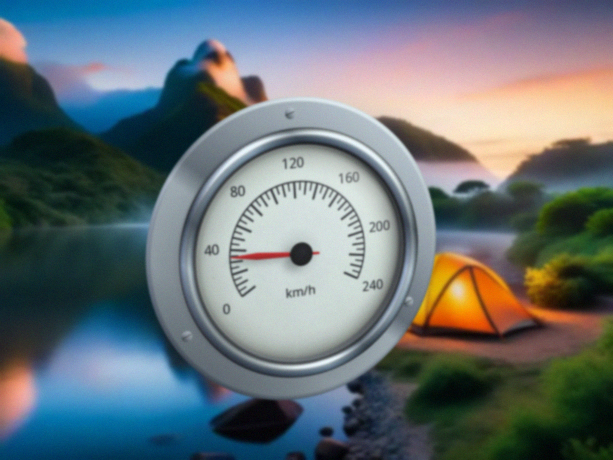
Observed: 35 km/h
